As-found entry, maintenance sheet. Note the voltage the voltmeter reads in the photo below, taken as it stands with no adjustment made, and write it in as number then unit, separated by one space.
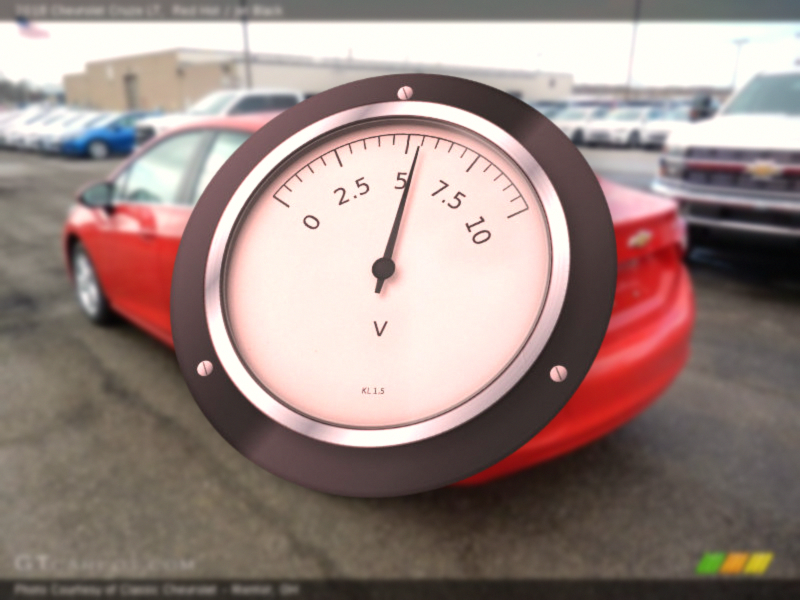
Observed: 5.5 V
